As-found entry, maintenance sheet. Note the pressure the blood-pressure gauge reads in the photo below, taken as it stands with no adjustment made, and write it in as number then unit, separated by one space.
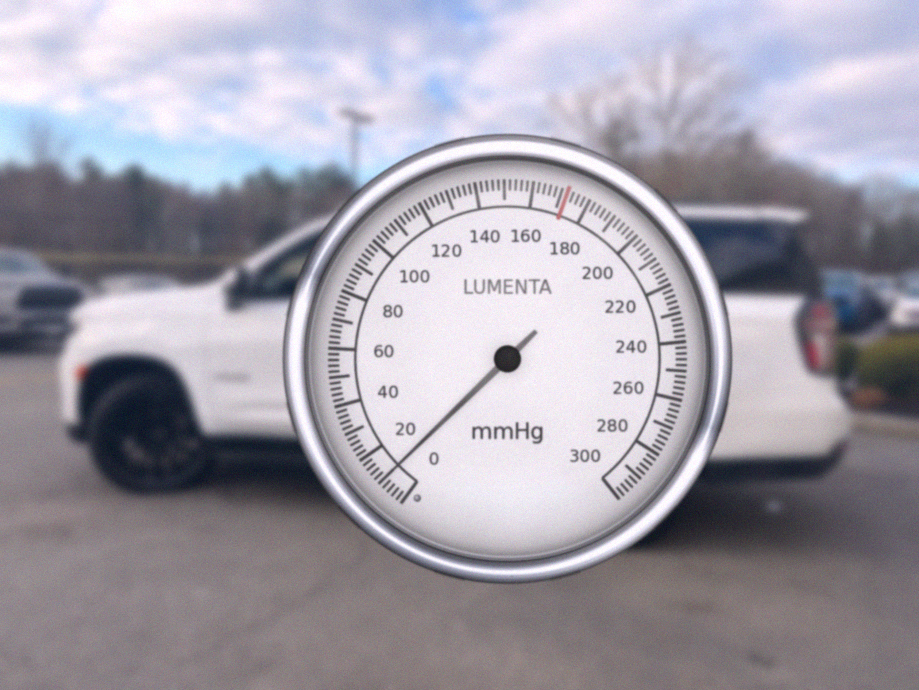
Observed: 10 mmHg
